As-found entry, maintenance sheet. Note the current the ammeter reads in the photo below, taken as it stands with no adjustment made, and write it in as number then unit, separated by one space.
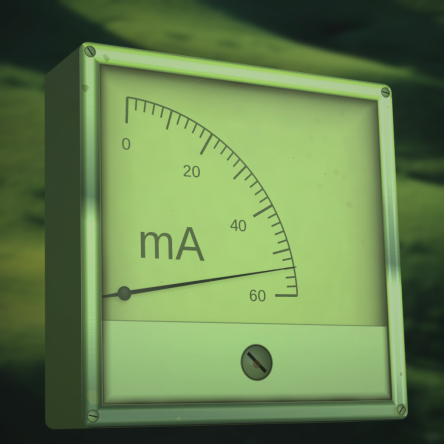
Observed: 54 mA
